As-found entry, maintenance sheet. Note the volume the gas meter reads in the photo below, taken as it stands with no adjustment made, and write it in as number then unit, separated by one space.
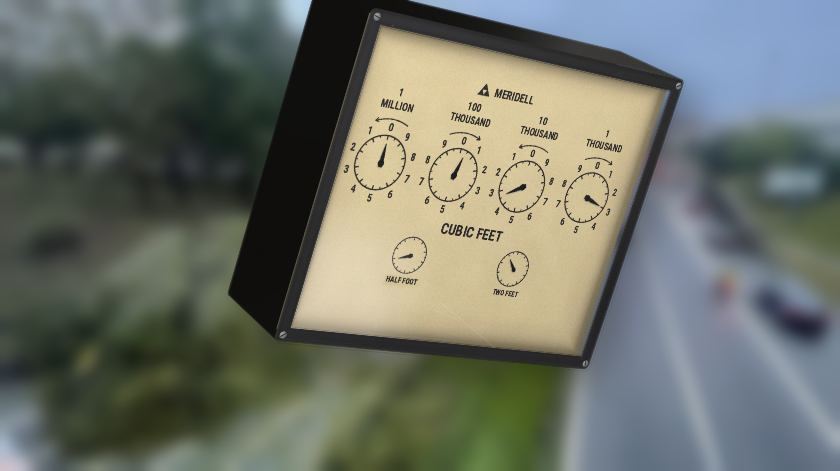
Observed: 3300 ft³
